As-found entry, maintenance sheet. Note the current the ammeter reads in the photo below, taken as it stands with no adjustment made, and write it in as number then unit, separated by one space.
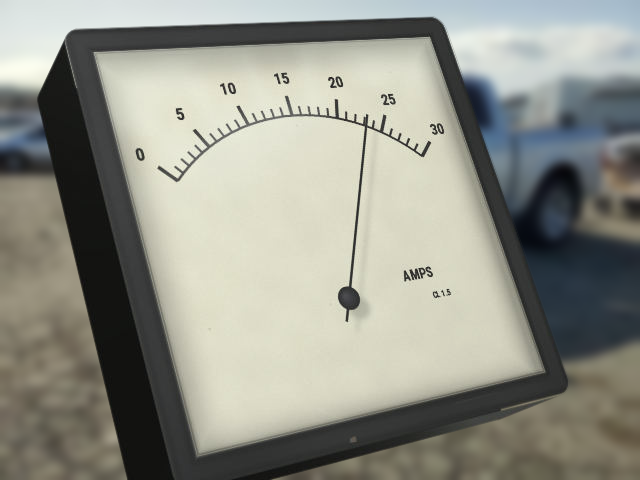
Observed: 23 A
